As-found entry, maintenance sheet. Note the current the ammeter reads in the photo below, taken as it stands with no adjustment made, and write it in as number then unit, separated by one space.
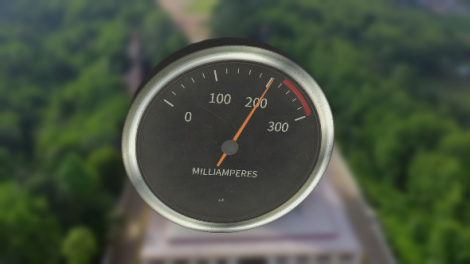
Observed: 200 mA
